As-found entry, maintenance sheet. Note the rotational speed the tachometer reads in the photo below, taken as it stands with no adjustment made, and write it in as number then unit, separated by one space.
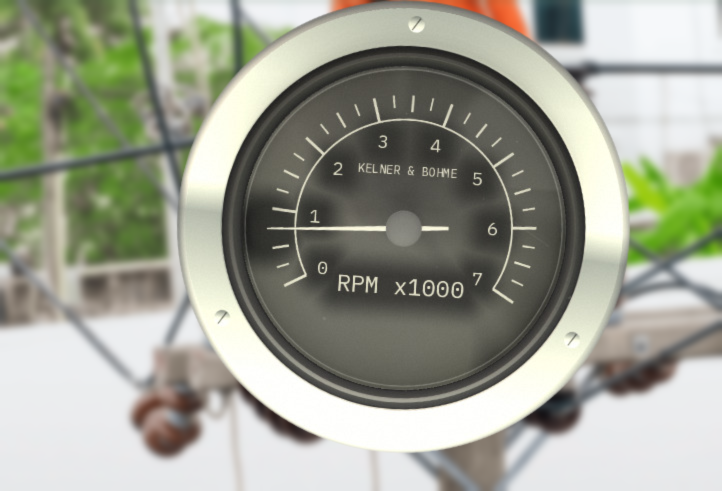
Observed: 750 rpm
